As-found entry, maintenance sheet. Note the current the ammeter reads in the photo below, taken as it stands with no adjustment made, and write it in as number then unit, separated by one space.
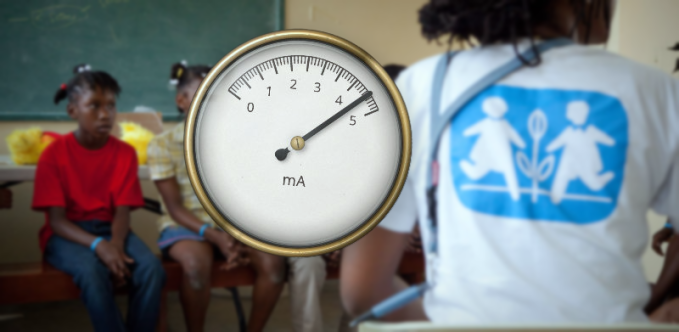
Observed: 4.5 mA
